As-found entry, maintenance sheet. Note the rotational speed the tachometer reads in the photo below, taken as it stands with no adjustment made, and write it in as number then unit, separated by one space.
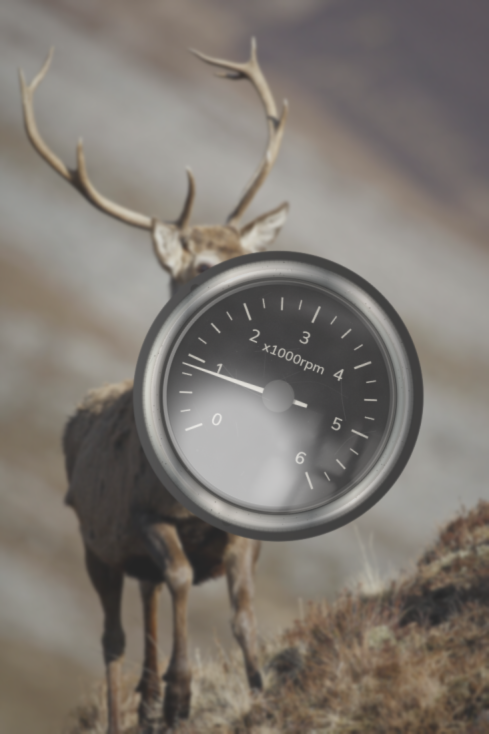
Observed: 875 rpm
